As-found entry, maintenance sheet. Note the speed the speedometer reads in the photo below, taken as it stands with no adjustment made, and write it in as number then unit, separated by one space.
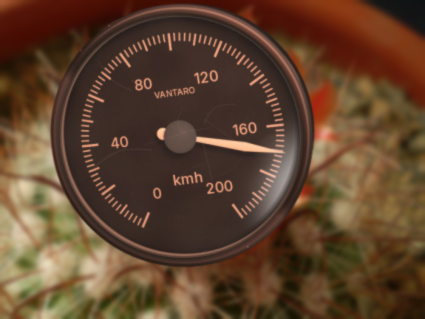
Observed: 170 km/h
